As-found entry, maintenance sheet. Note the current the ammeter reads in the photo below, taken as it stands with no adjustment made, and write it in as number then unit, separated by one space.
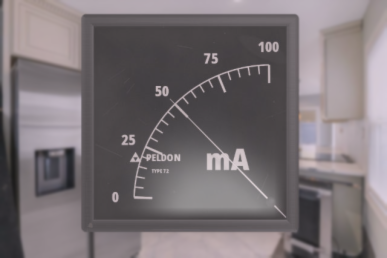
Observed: 50 mA
